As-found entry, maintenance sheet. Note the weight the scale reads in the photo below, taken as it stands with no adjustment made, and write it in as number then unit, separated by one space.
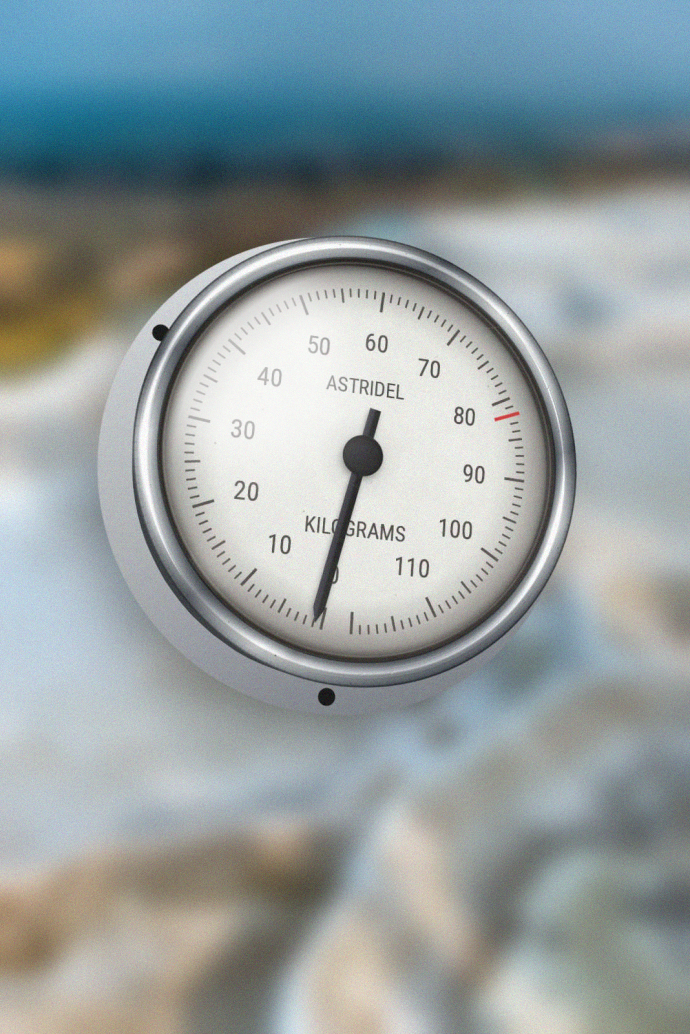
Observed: 1 kg
